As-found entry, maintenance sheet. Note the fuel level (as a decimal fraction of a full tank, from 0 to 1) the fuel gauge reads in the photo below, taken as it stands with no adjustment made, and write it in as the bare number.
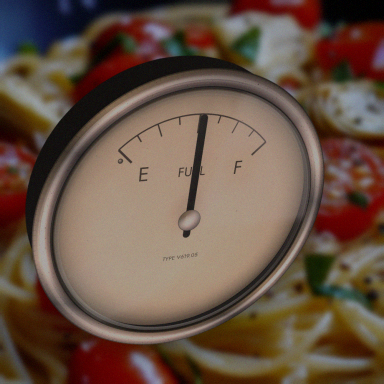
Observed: 0.5
